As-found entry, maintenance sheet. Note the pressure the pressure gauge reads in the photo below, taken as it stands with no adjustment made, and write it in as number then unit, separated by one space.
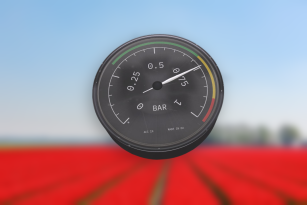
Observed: 0.75 bar
